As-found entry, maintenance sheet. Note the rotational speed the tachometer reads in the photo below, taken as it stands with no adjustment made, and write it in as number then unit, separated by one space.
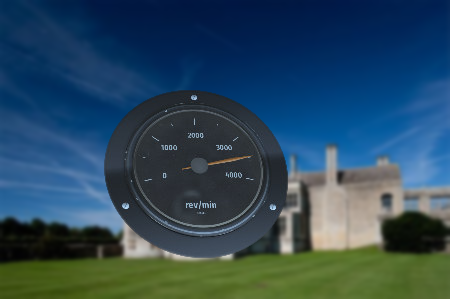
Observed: 3500 rpm
